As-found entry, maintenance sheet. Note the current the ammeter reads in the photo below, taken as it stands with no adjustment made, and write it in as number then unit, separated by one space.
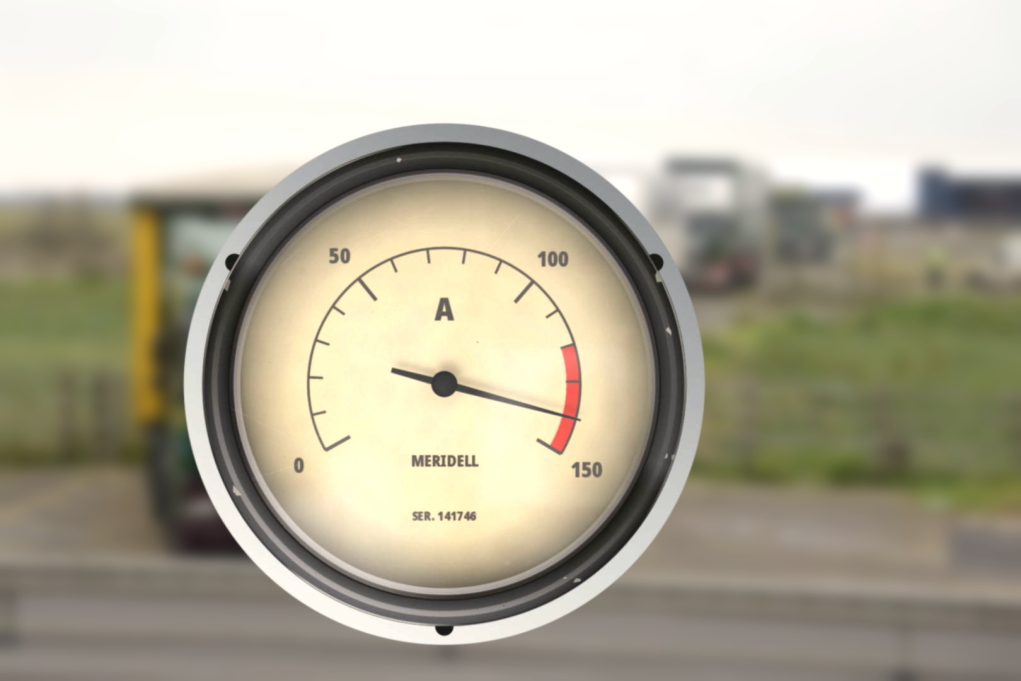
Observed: 140 A
